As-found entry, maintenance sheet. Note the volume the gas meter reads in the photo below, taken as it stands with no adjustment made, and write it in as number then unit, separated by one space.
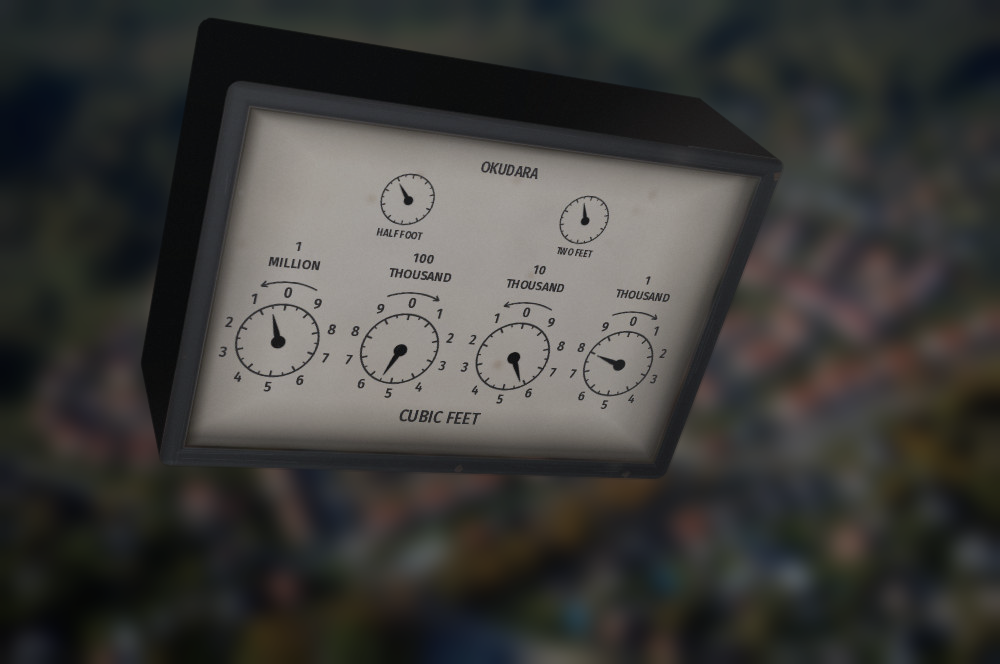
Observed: 55800 ft³
